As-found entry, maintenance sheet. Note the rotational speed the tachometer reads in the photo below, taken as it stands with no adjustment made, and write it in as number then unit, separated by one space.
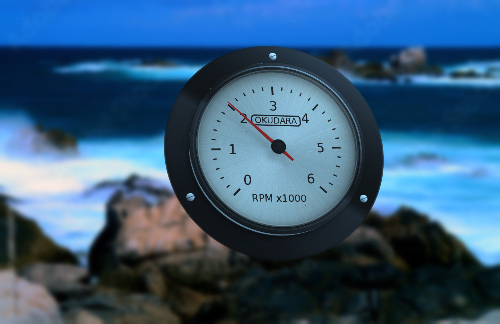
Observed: 2000 rpm
